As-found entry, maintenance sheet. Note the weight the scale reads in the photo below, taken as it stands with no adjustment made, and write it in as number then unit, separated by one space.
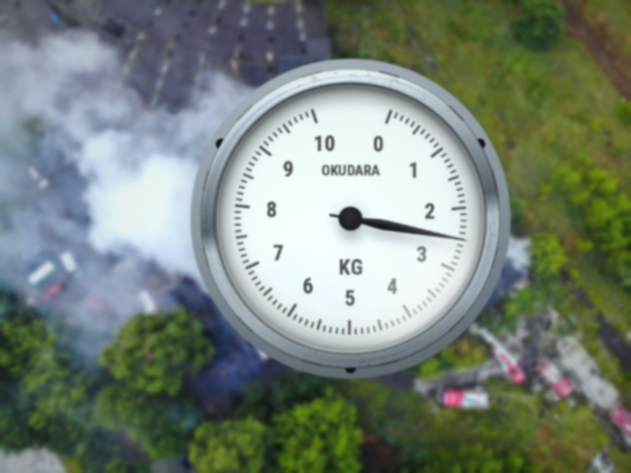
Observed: 2.5 kg
